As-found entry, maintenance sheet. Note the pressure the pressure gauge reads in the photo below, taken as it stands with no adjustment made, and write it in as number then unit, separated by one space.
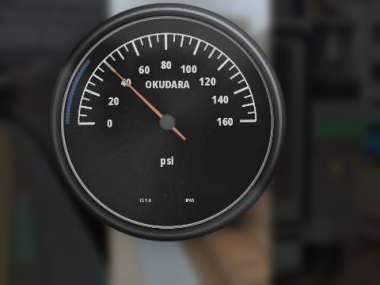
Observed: 40 psi
